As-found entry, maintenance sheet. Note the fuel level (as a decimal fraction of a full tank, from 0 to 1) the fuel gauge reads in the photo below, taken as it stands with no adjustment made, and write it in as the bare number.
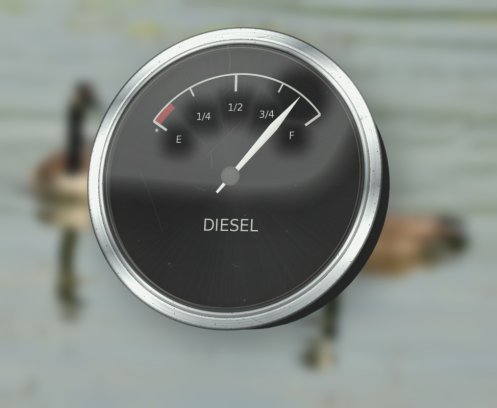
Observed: 0.875
